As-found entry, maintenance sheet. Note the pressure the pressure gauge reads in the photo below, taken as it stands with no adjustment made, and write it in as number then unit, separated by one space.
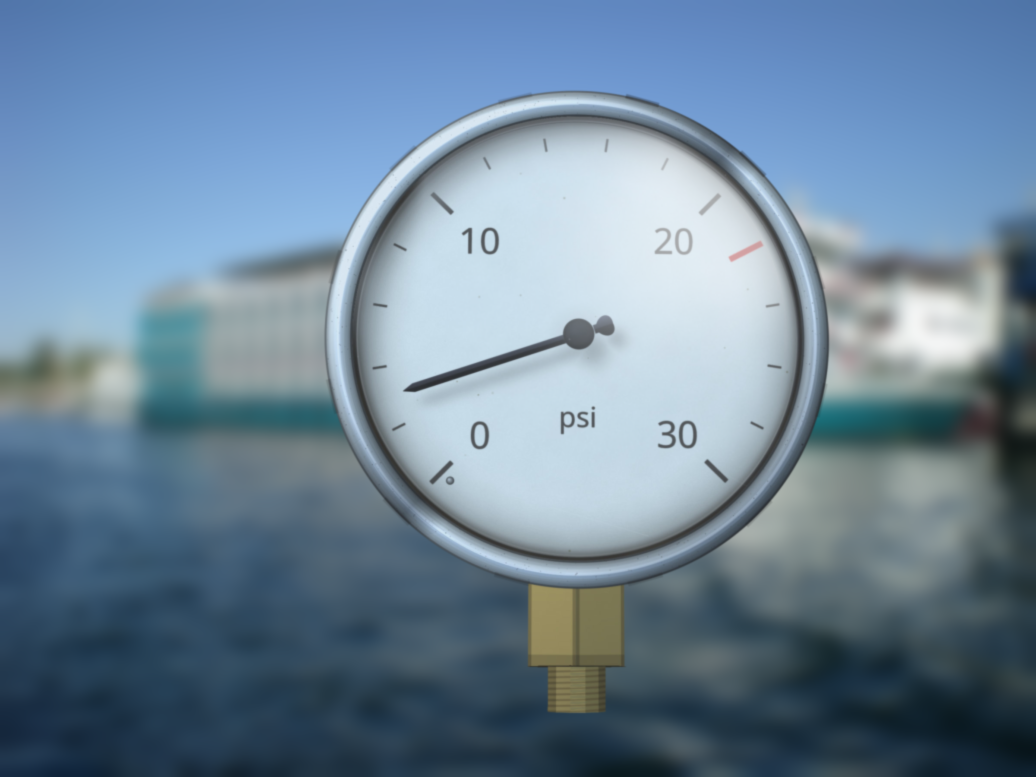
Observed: 3 psi
